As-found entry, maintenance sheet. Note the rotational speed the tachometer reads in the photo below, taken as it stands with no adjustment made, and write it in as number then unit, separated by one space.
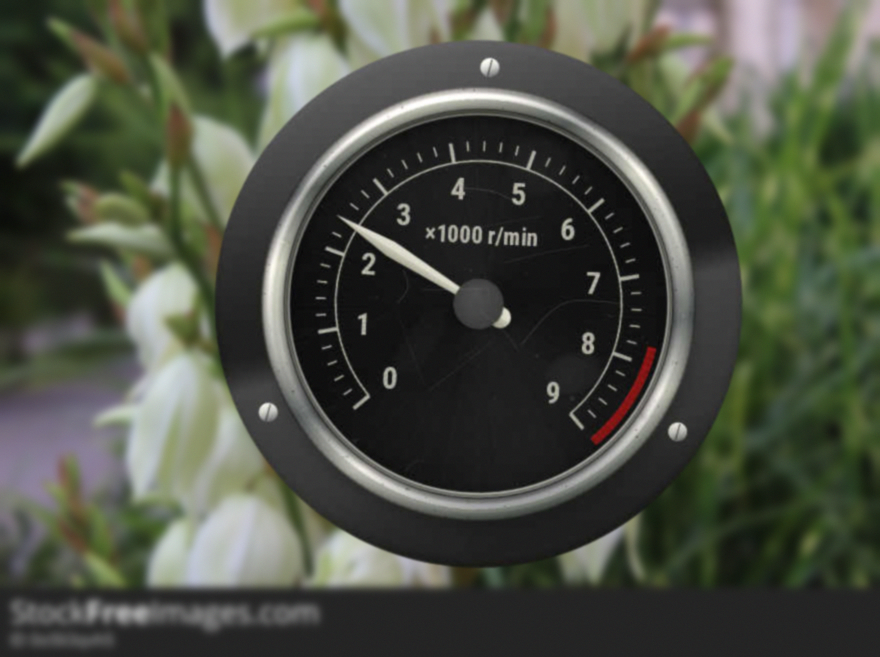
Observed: 2400 rpm
